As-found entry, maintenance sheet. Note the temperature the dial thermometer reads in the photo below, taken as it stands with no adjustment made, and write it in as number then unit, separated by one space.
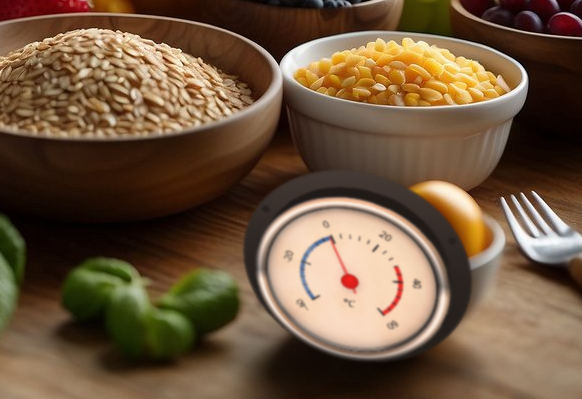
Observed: 0 °C
